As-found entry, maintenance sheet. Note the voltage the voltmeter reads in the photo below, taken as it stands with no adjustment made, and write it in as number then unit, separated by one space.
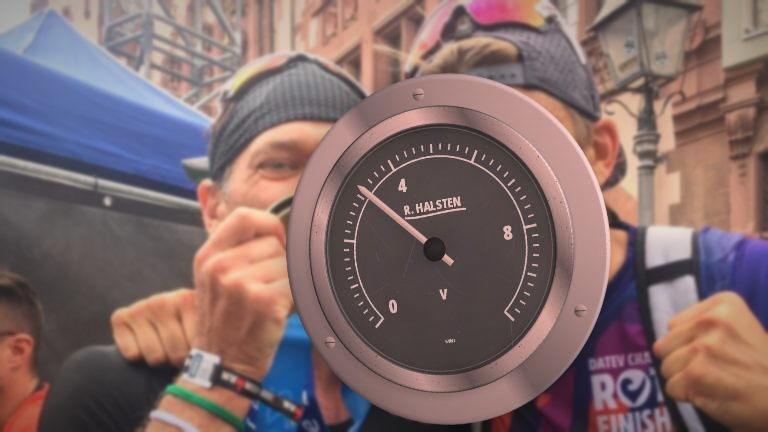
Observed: 3.2 V
